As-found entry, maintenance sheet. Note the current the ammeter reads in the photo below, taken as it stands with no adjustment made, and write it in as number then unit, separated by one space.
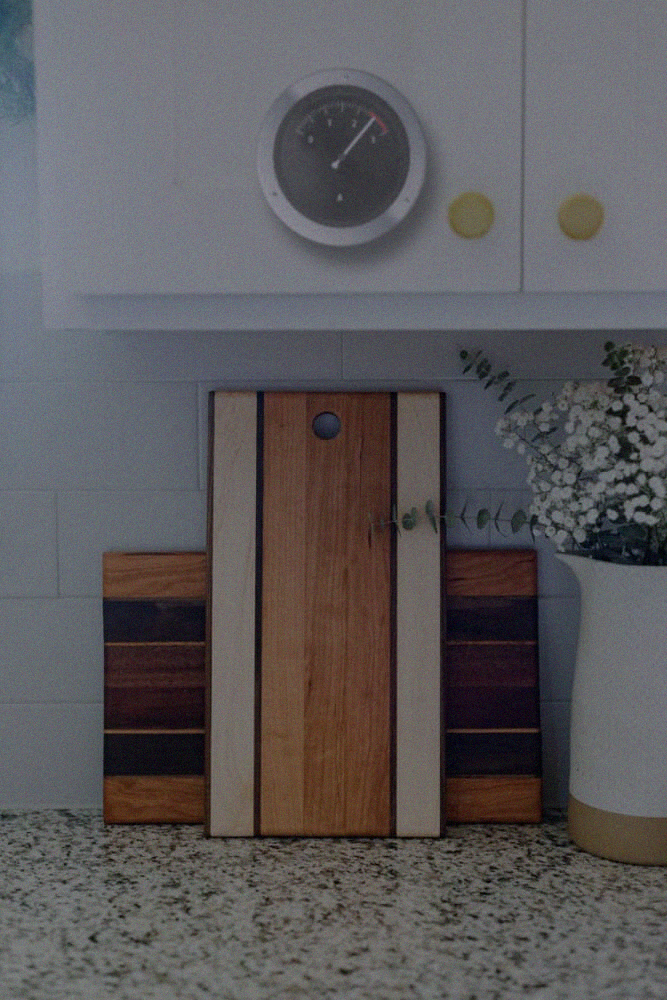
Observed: 2.5 A
